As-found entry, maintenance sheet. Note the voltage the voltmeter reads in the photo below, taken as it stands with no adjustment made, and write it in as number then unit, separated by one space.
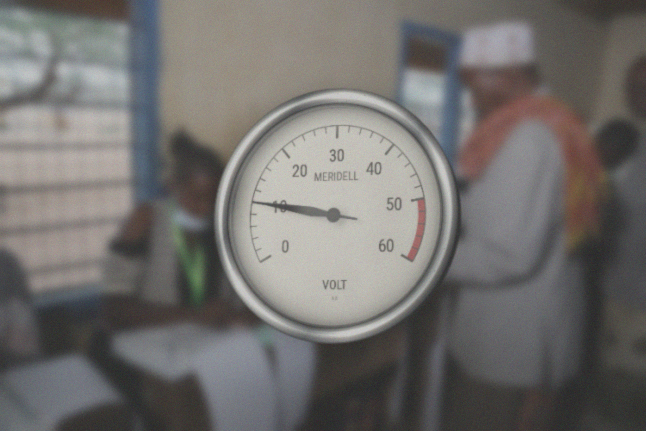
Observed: 10 V
